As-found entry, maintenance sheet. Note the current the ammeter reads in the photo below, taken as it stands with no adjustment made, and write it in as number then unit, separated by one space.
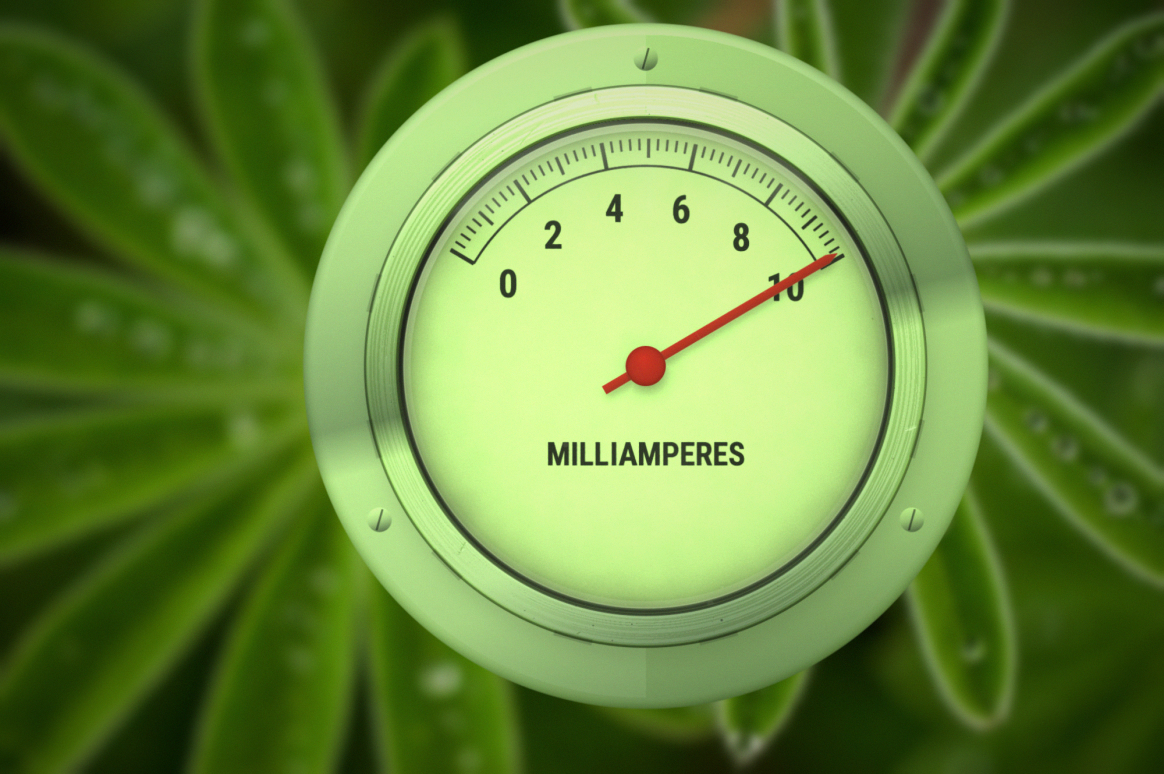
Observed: 9.9 mA
